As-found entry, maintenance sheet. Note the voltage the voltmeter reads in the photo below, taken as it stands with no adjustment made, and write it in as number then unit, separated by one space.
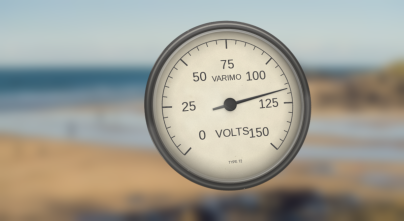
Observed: 117.5 V
